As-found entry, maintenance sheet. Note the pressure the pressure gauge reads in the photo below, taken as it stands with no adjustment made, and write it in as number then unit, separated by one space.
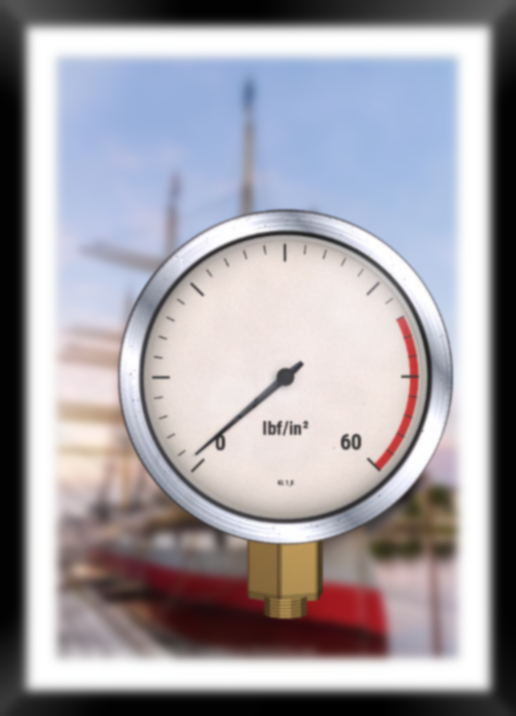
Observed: 1 psi
